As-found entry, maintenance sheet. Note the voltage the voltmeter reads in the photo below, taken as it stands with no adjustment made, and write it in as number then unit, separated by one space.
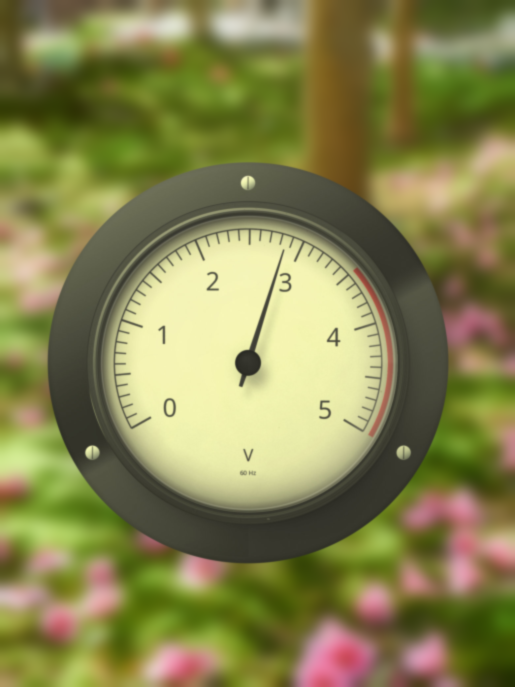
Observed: 2.85 V
